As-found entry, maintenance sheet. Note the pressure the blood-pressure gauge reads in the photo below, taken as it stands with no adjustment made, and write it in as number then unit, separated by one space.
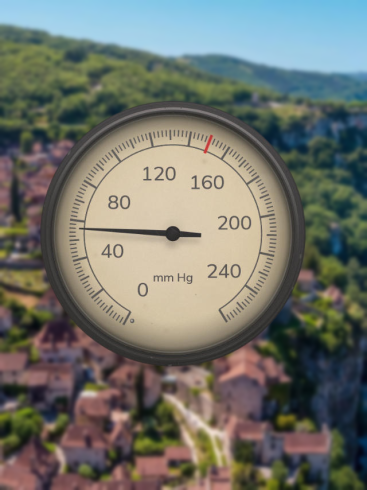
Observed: 56 mmHg
